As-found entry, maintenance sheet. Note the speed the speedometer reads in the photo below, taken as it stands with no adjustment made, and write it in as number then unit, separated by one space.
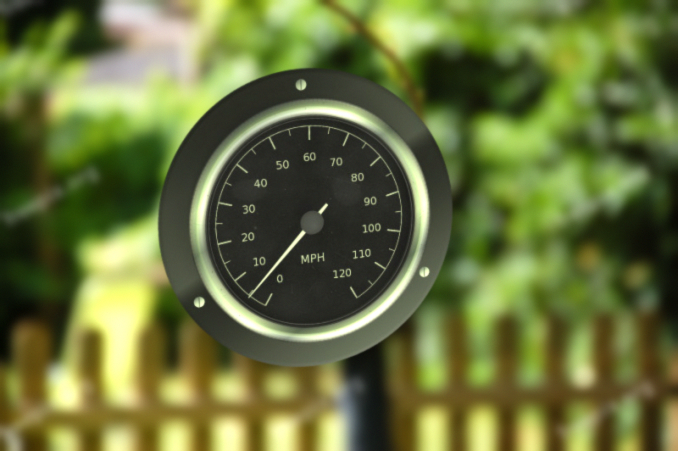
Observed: 5 mph
